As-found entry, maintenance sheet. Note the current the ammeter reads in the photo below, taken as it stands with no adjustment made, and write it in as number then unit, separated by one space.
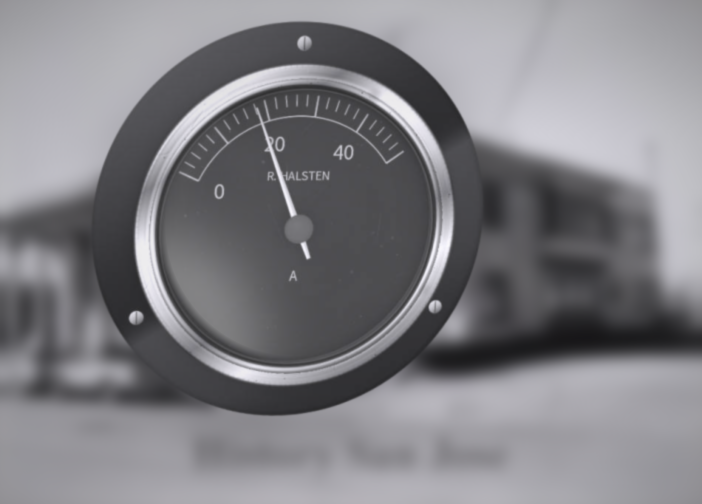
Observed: 18 A
